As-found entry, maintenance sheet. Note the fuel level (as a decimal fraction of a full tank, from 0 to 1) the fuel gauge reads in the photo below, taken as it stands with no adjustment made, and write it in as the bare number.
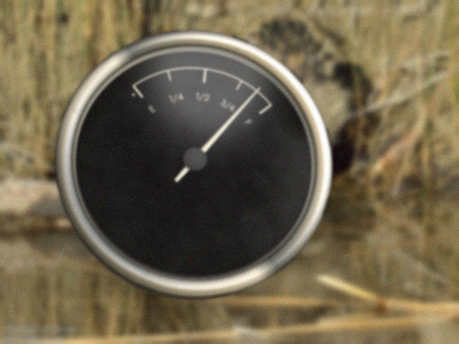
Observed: 0.875
